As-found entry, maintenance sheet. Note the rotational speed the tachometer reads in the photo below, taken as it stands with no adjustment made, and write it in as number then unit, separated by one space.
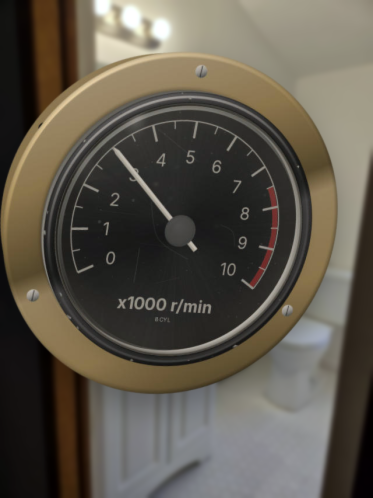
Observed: 3000 rpm
